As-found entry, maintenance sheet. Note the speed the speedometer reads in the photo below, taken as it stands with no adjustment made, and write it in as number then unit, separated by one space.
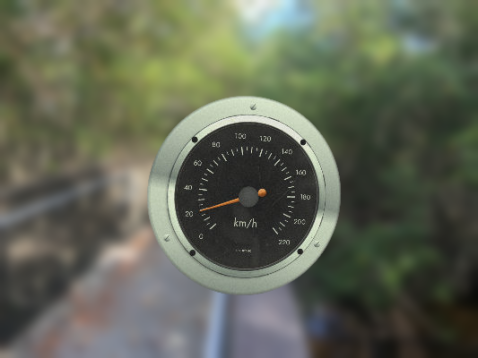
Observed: 20 km/h
